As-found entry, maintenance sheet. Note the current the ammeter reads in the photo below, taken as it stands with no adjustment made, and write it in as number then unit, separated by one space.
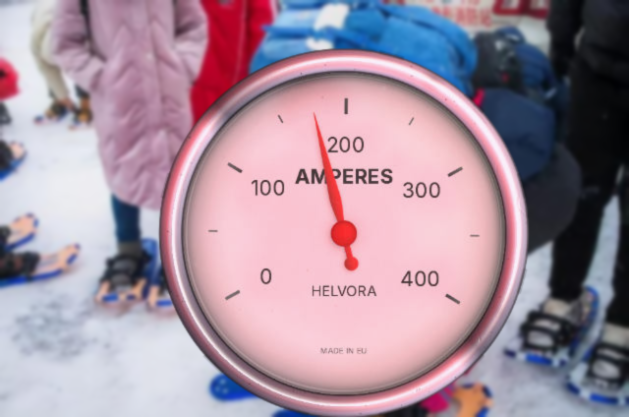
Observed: 175 A
